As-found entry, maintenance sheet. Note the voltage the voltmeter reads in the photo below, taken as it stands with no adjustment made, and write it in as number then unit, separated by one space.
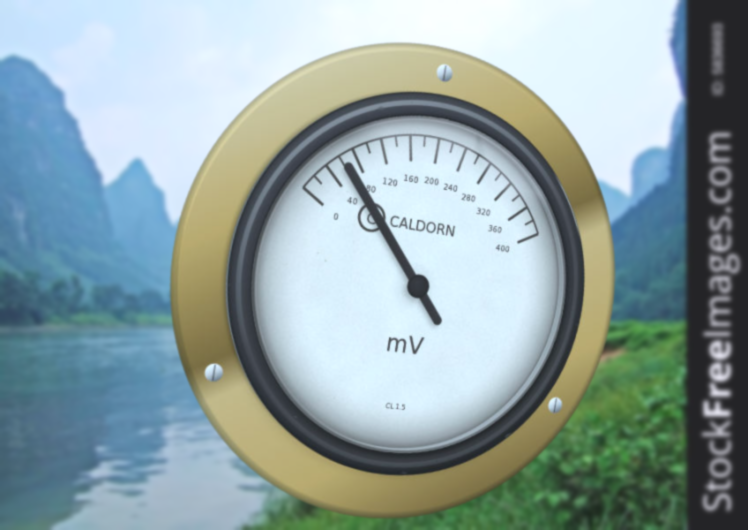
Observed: 60 mV
